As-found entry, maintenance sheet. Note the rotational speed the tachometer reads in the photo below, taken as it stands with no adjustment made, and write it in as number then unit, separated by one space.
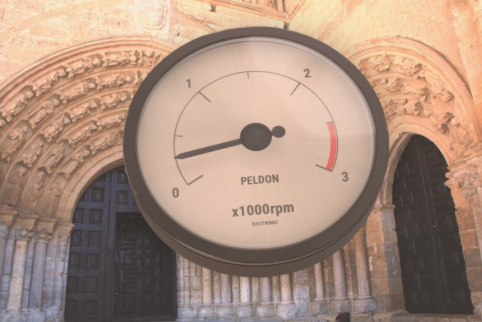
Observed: 250 rpm
